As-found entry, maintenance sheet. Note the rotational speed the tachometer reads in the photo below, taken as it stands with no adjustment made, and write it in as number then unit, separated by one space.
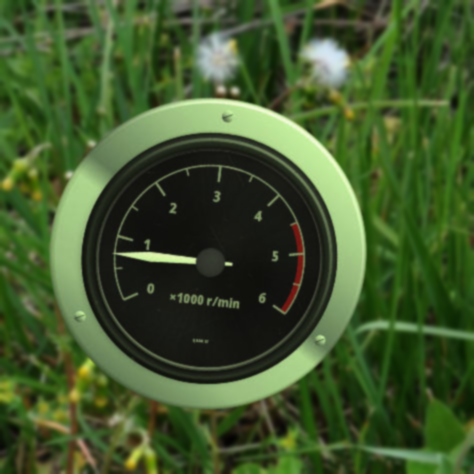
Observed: 750 rpm
